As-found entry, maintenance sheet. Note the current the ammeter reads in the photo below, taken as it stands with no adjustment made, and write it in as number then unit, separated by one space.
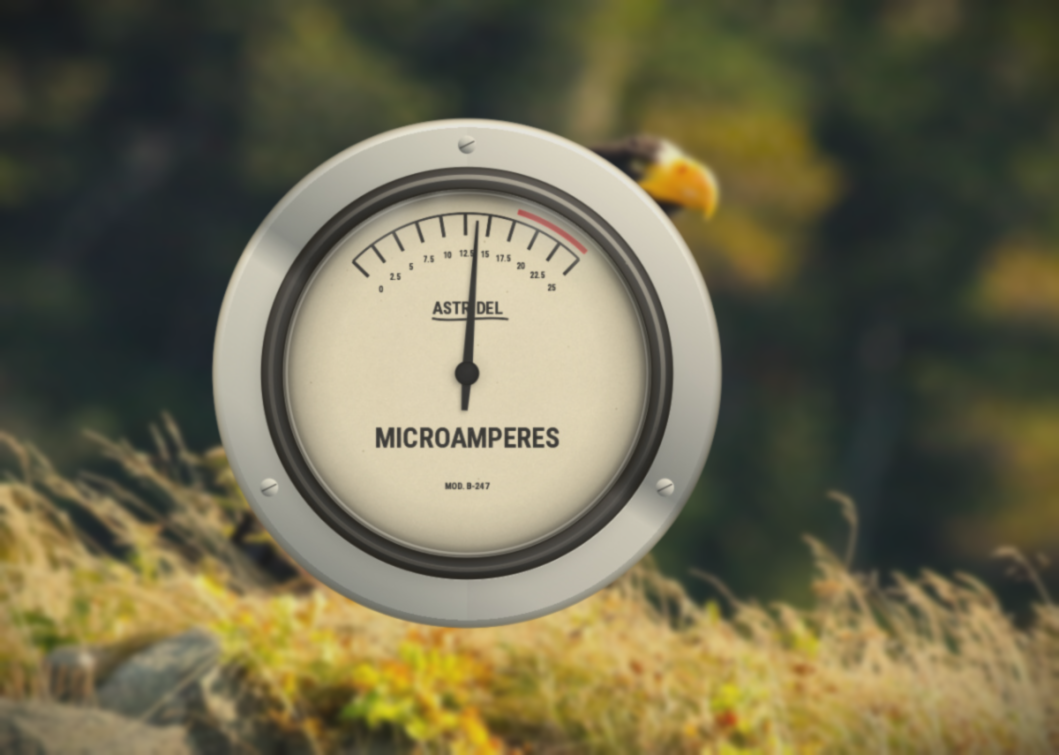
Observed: 13.75 µA
